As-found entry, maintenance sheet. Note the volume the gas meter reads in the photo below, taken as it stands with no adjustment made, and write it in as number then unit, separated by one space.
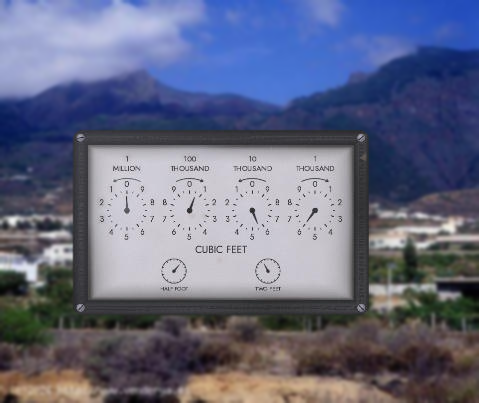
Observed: 5600 ft³
